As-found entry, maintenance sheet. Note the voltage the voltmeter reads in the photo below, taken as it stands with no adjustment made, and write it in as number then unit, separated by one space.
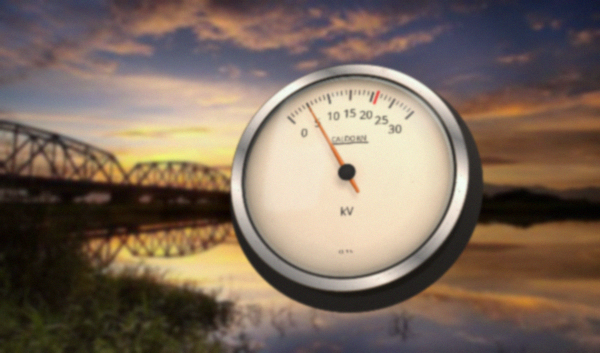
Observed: 5 kV
